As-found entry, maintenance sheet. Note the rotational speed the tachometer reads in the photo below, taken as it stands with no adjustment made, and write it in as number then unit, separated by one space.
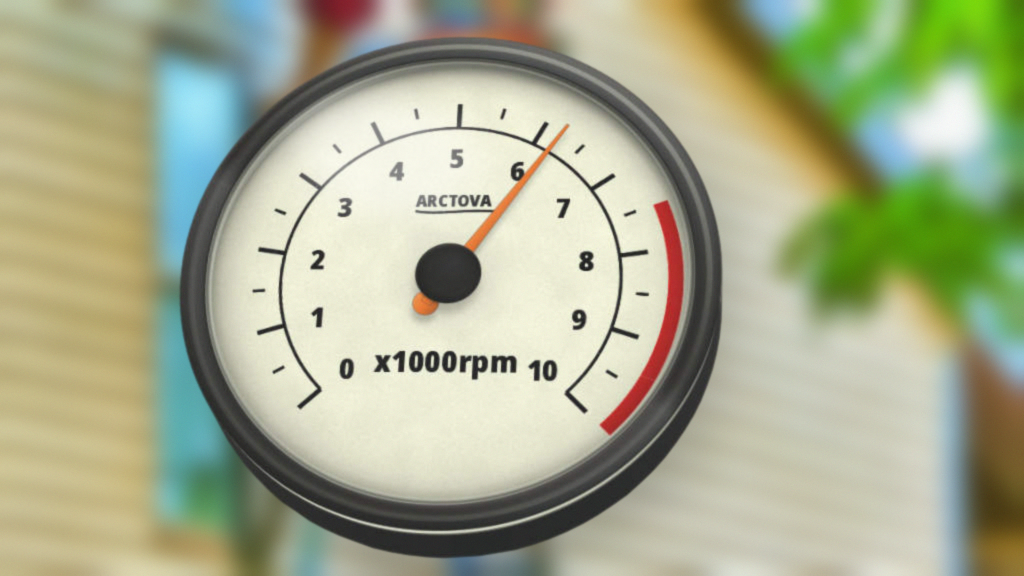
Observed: 6250 rpm
